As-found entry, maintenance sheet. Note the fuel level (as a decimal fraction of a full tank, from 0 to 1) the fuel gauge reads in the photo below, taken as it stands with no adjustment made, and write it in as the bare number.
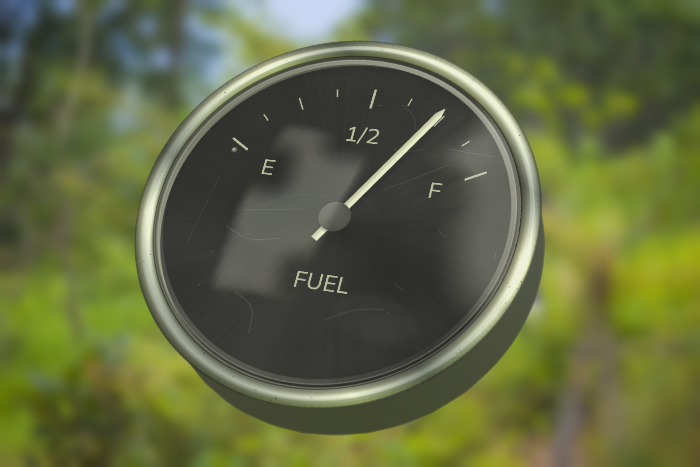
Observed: 0.75
